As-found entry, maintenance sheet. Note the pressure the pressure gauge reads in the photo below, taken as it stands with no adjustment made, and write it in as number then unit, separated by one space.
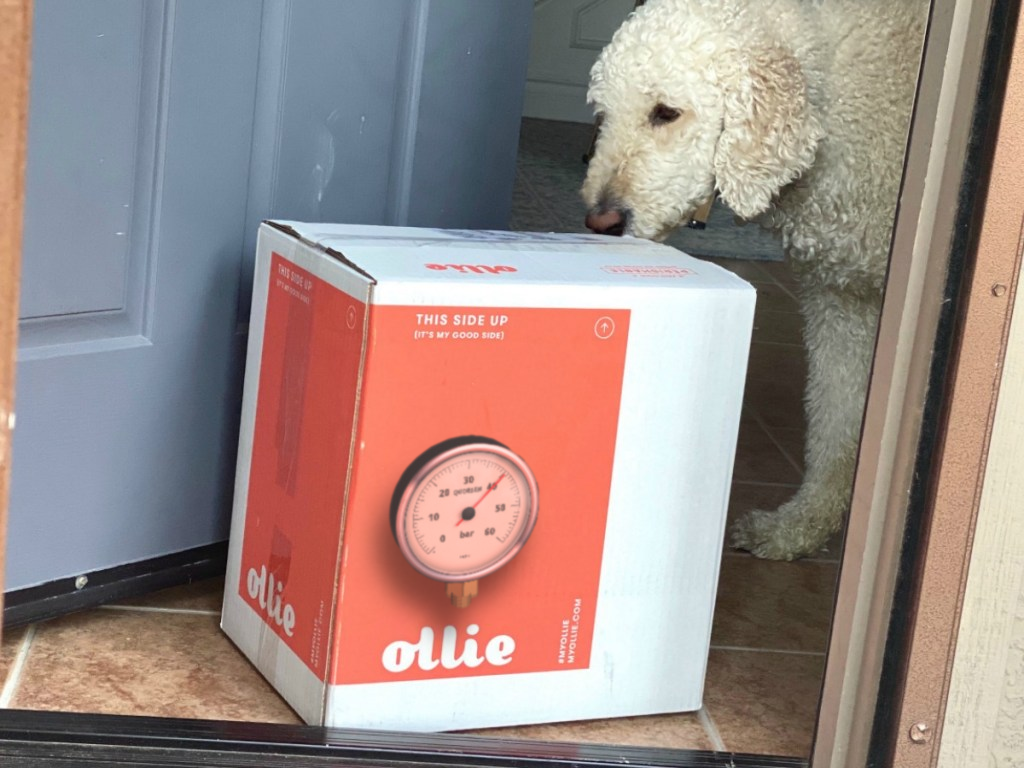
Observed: 40 bar
